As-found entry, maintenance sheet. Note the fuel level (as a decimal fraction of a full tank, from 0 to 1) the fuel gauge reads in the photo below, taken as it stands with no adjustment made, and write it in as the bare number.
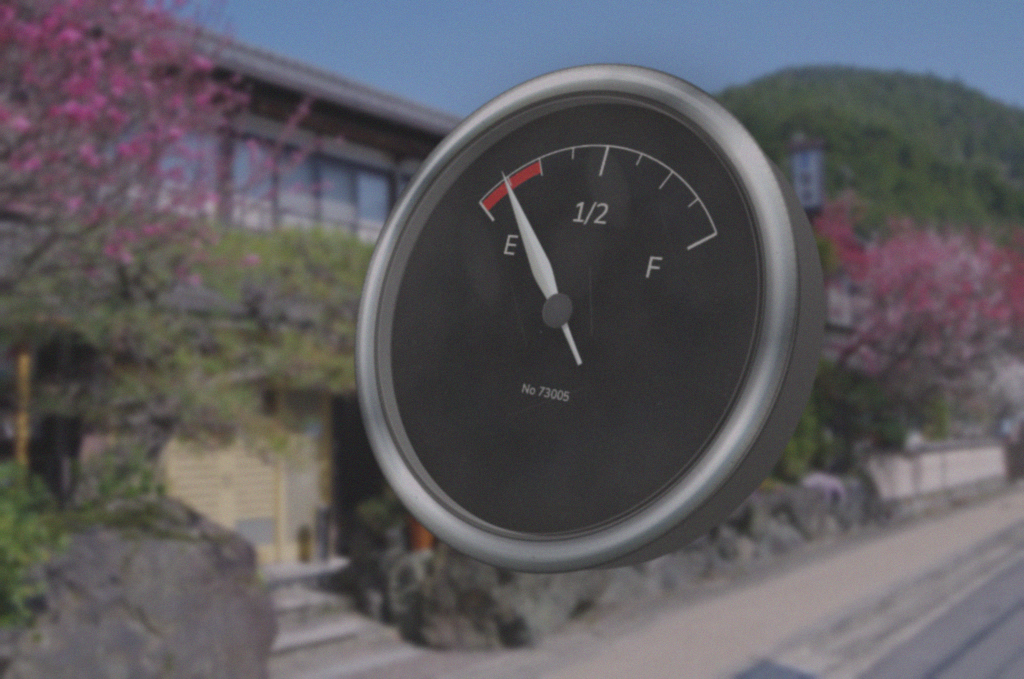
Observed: 0.125
